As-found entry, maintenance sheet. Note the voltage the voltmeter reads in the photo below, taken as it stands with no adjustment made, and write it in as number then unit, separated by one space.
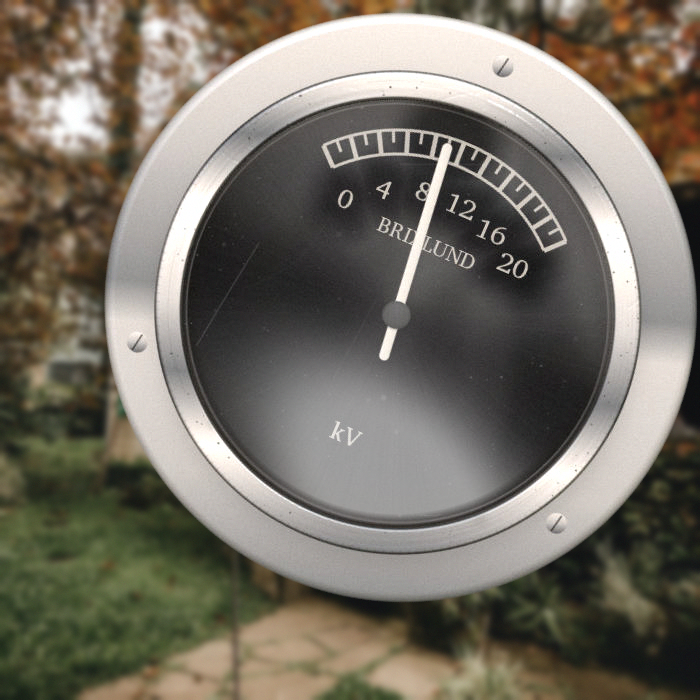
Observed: 9 kV
